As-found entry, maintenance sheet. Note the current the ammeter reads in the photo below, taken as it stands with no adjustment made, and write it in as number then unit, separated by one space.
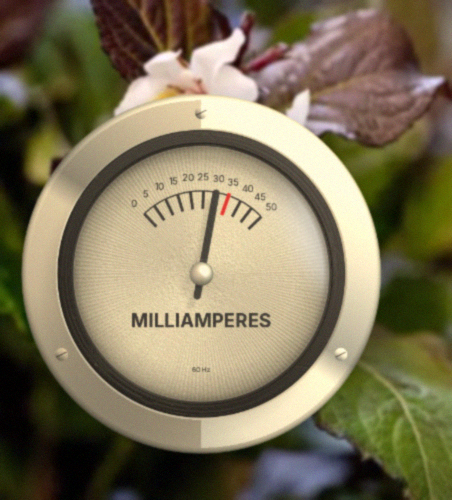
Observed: 30 mA
